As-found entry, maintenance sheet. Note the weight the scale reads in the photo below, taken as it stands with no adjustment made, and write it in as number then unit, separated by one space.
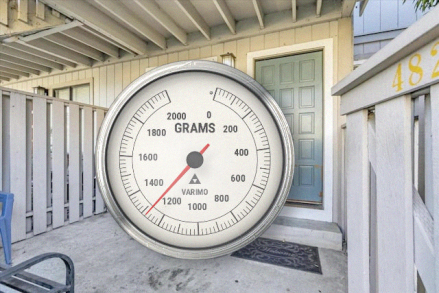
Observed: 1280 g
